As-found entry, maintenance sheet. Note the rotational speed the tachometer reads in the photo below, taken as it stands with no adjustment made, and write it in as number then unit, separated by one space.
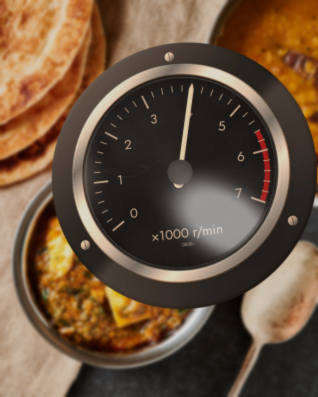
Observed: 4000 rpm
